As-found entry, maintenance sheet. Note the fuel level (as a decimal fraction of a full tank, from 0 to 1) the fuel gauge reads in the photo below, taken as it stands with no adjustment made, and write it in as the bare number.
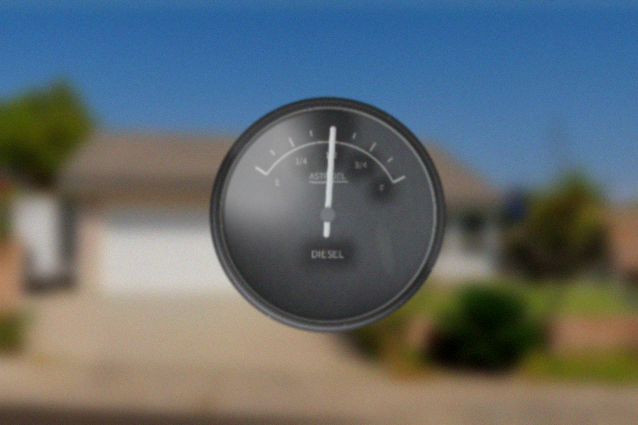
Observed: 0.5
